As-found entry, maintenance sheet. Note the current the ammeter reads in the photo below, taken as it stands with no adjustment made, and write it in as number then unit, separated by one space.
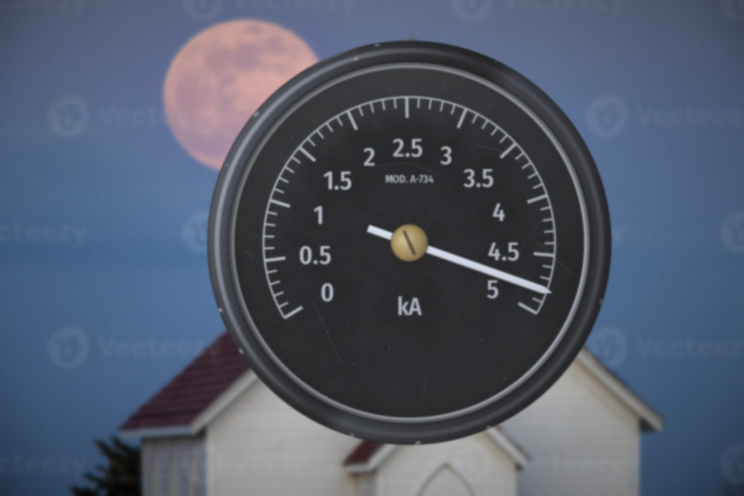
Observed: 4.8 kA
